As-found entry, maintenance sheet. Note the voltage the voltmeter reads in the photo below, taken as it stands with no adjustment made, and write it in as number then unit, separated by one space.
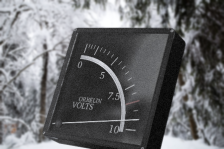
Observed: 9.5 V
